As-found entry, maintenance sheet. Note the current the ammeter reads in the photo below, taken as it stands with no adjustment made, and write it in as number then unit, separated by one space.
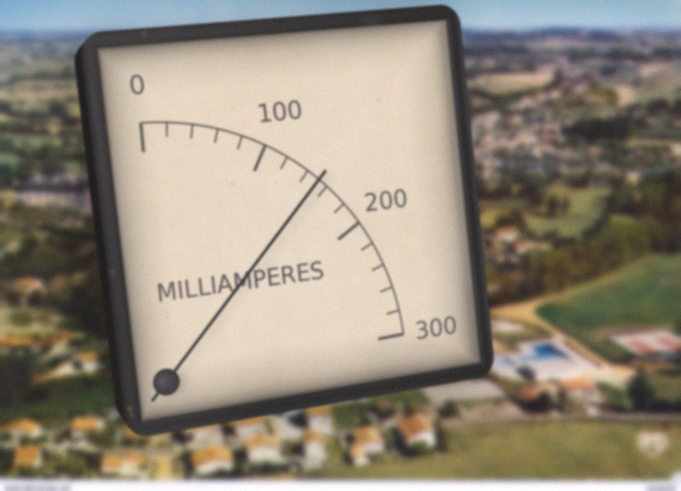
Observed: 150 mA
